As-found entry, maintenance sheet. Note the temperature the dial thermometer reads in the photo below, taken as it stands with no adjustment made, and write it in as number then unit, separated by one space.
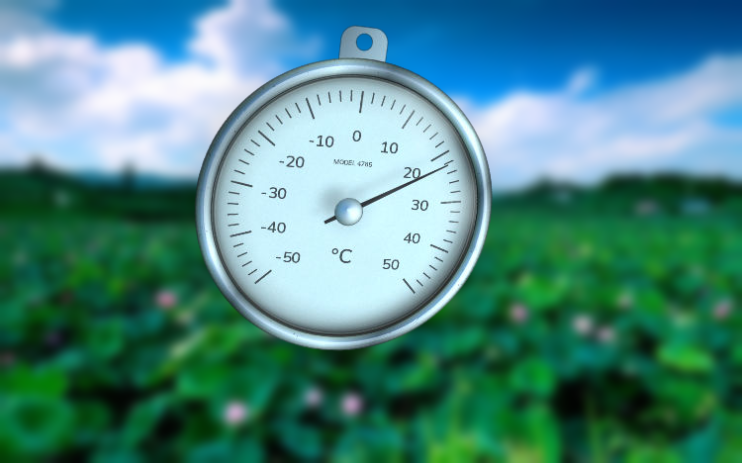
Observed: 22 °C
